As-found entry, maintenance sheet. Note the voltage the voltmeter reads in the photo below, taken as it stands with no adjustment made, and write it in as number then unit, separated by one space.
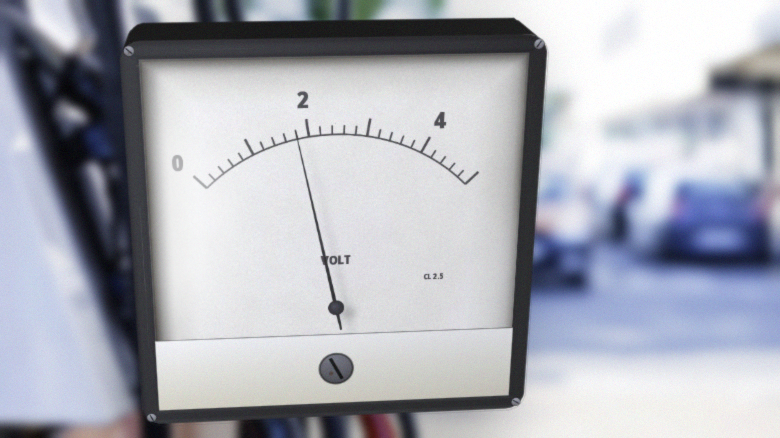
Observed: 1.8 V
